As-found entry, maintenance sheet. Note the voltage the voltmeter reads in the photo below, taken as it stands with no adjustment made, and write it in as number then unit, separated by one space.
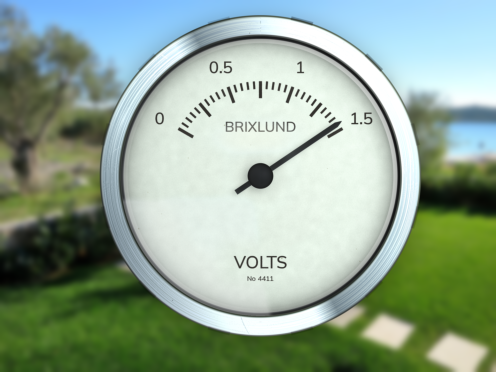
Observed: 1.45 V
